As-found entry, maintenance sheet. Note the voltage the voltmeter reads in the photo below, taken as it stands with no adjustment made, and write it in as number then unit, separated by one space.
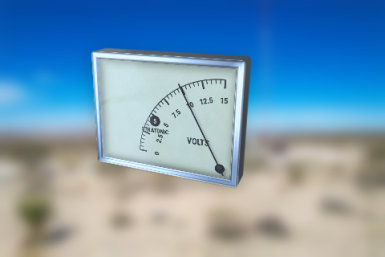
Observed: 10 V
